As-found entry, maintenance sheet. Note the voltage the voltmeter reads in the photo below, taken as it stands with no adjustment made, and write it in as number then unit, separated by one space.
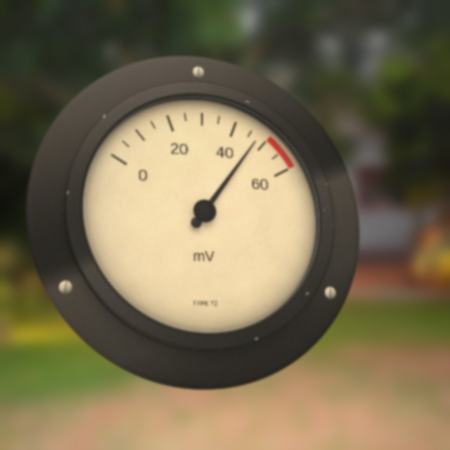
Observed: 47.5 mV
